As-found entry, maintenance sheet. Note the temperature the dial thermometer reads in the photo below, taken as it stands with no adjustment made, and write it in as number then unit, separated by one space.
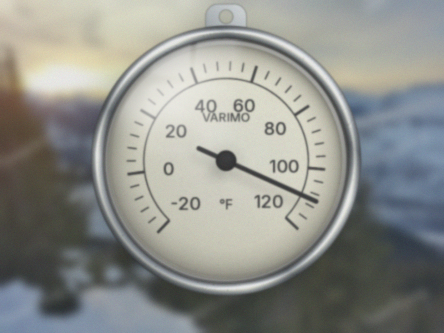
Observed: 110 °F
